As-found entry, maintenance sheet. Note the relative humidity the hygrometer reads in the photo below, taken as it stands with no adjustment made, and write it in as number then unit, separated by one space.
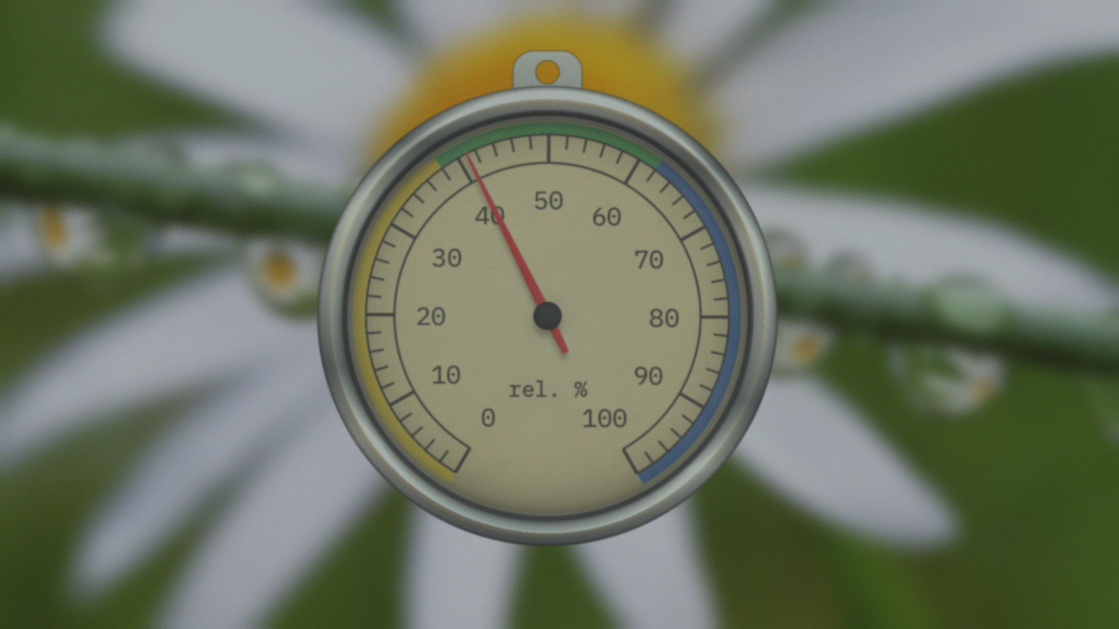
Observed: 41 %
